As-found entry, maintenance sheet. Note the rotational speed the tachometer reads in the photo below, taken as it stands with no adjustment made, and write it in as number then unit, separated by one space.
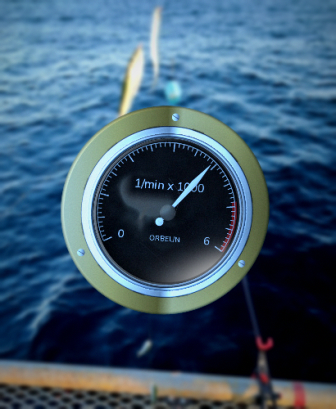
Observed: 3900 rpm
